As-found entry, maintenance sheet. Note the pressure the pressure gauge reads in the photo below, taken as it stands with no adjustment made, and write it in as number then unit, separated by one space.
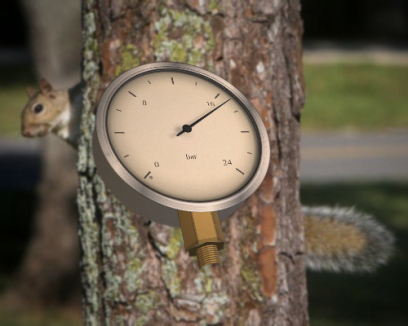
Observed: 17 bar
